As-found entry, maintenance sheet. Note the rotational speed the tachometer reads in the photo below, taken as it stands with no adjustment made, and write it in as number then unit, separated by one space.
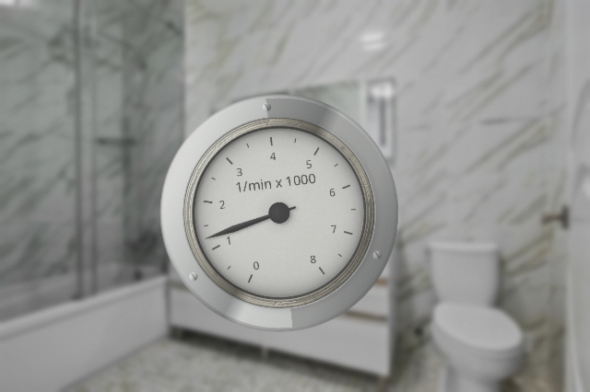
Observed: 1250 rpm
